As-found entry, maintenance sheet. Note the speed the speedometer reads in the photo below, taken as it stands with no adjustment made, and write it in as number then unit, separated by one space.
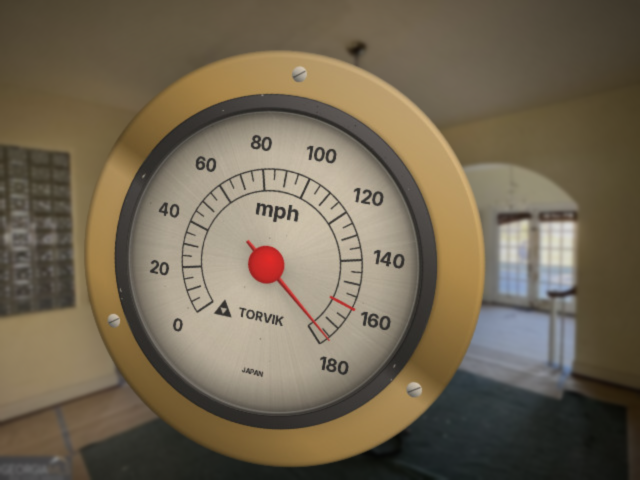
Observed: 175 mph
